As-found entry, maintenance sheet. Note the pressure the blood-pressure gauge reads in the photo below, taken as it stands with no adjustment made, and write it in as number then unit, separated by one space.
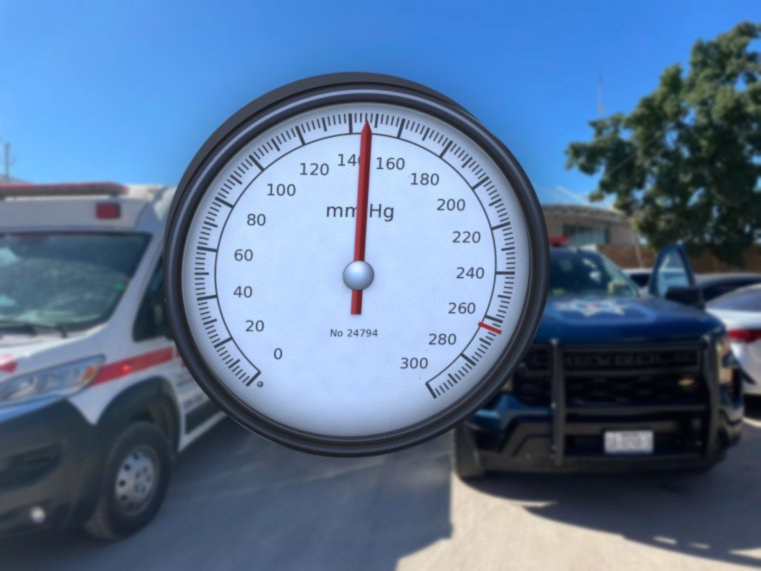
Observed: 146 mmHg
